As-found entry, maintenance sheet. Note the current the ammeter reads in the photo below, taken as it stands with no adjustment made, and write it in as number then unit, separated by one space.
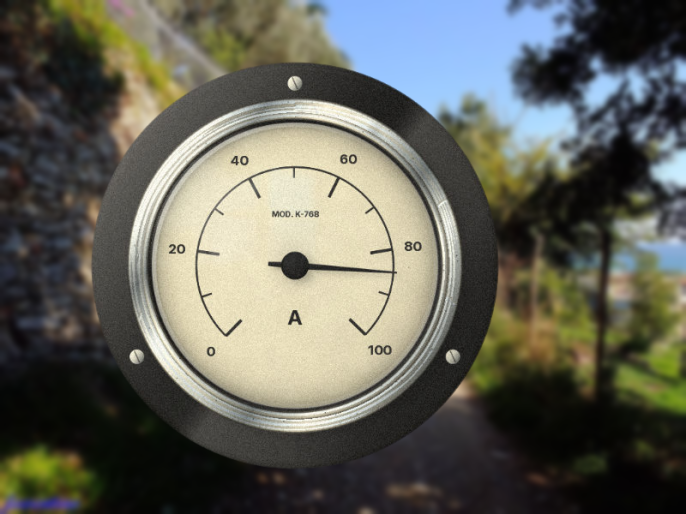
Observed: 85 A
